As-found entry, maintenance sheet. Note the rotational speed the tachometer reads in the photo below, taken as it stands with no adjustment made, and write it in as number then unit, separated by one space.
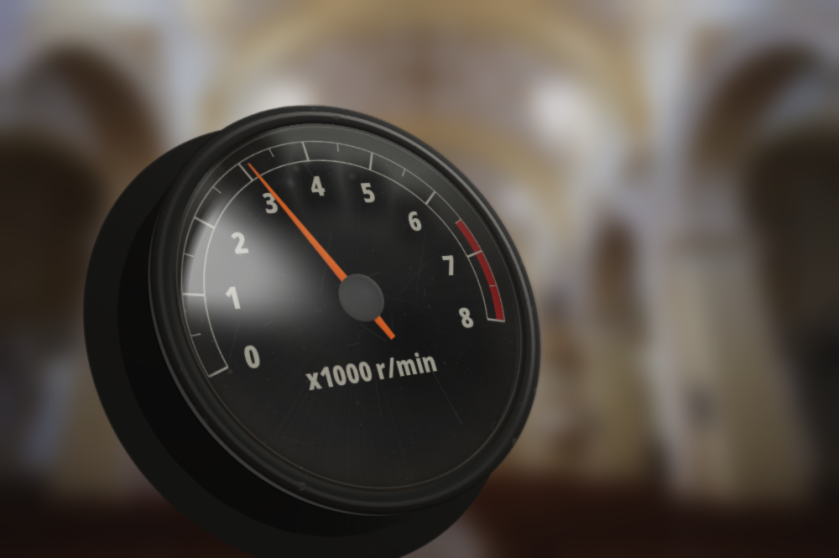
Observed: 3000 rpm
